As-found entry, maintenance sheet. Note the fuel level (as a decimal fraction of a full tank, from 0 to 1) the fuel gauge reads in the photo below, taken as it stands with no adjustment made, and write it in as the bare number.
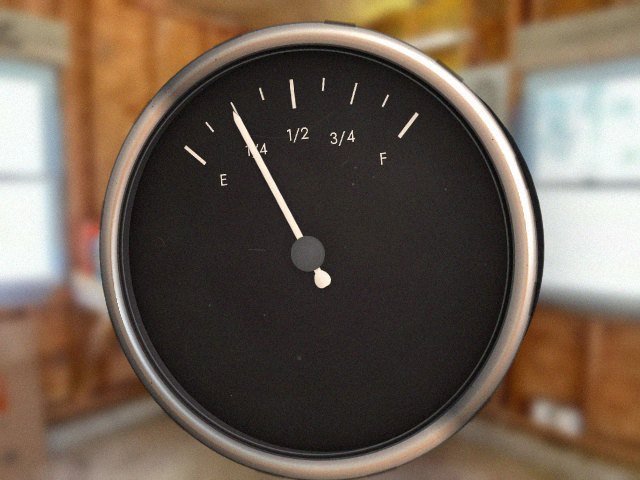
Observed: 0.25
